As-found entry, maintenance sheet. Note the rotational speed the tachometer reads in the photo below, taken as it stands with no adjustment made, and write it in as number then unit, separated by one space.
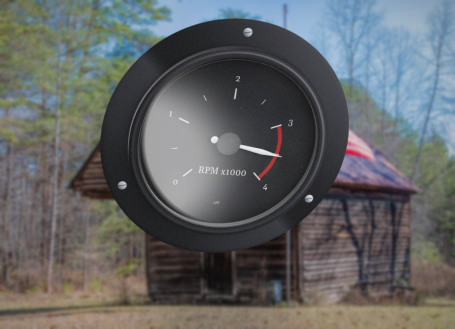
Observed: 3500 rpm
